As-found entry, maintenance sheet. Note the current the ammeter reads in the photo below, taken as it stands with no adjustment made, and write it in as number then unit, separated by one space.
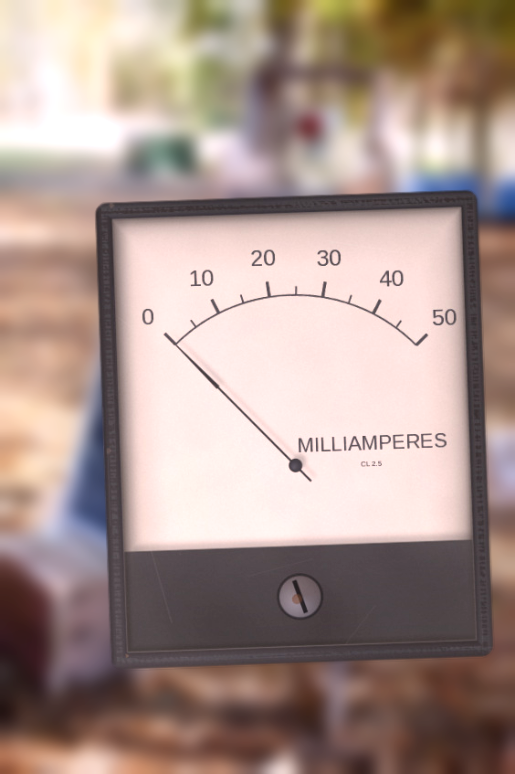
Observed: 0 mA
